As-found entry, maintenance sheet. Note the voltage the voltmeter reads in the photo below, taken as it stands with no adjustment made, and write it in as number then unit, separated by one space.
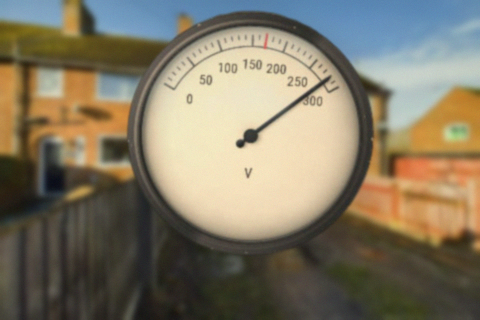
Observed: 280 V
